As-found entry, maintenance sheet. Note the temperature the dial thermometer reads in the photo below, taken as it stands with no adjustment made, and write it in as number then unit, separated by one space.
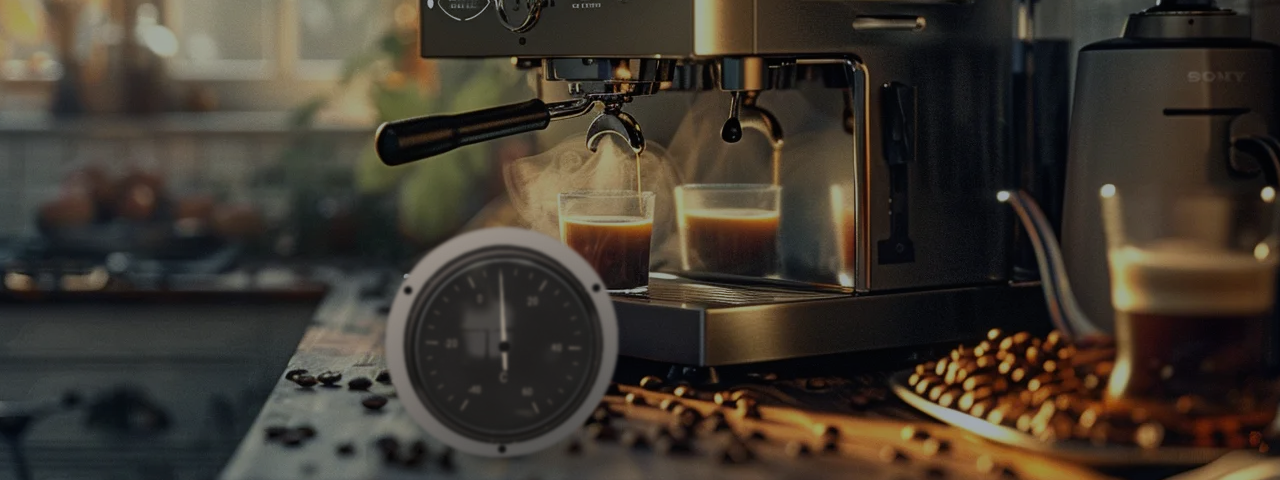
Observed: 8 °C
